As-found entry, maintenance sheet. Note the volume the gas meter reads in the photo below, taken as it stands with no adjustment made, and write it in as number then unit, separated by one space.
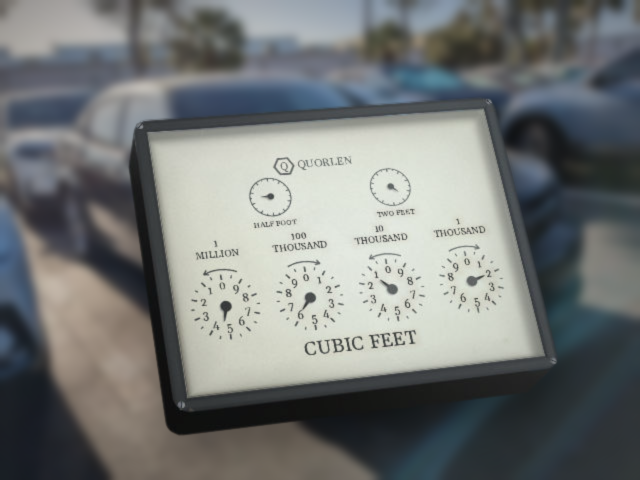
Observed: 461200 ft³
